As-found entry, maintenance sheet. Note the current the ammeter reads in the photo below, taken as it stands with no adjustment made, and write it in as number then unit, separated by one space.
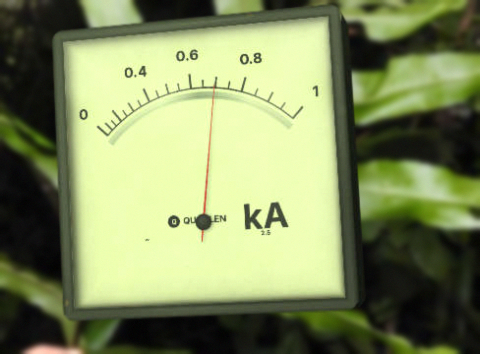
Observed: 0.7 kA
